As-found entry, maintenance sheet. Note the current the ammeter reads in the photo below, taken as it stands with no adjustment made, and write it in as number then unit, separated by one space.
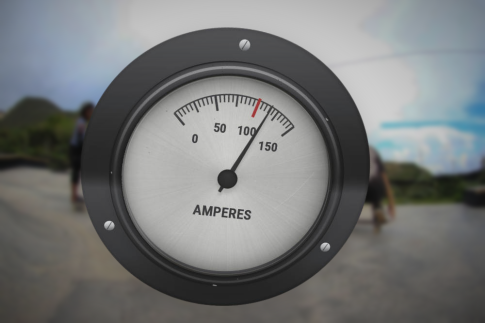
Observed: 115 A
